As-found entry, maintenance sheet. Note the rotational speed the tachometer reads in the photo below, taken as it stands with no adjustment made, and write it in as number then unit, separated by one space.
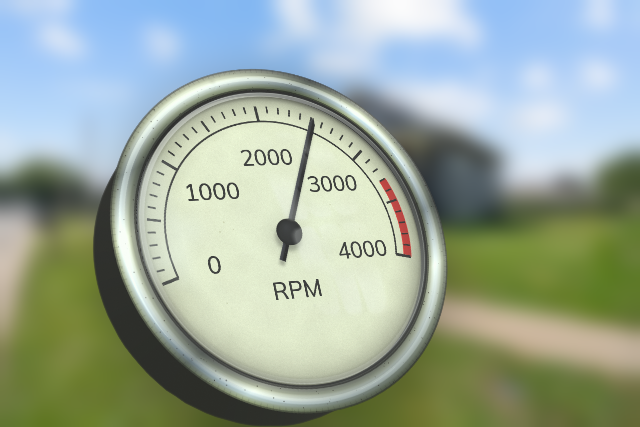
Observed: 2500 rpm
